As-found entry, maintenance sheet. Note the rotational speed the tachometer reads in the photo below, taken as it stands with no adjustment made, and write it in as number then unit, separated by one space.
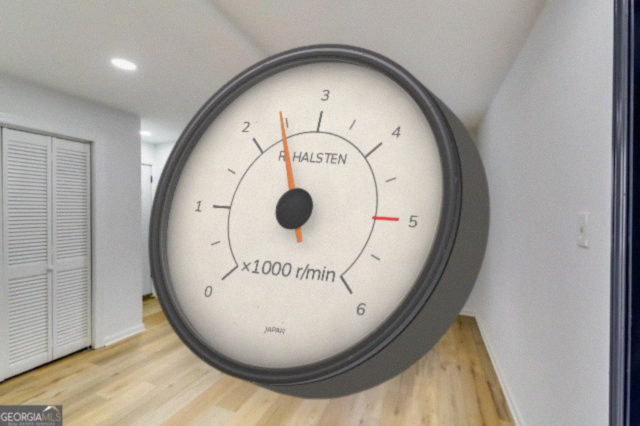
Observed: 2500 rpm
